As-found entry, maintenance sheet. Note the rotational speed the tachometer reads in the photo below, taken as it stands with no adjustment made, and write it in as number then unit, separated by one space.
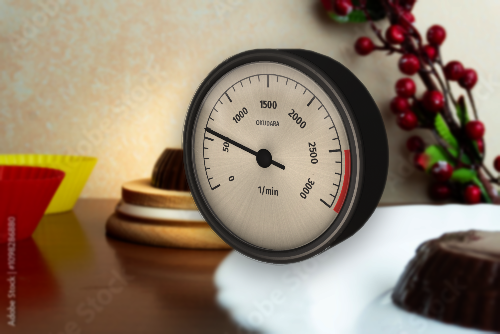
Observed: 600 rpm
